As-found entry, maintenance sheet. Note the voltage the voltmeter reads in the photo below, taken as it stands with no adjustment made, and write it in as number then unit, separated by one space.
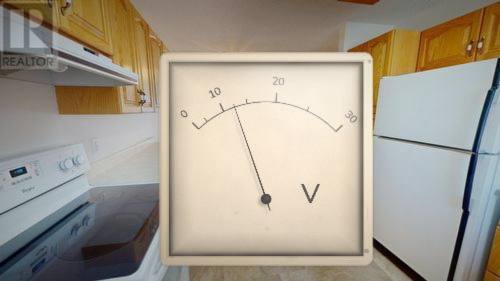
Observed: 12.5 V
